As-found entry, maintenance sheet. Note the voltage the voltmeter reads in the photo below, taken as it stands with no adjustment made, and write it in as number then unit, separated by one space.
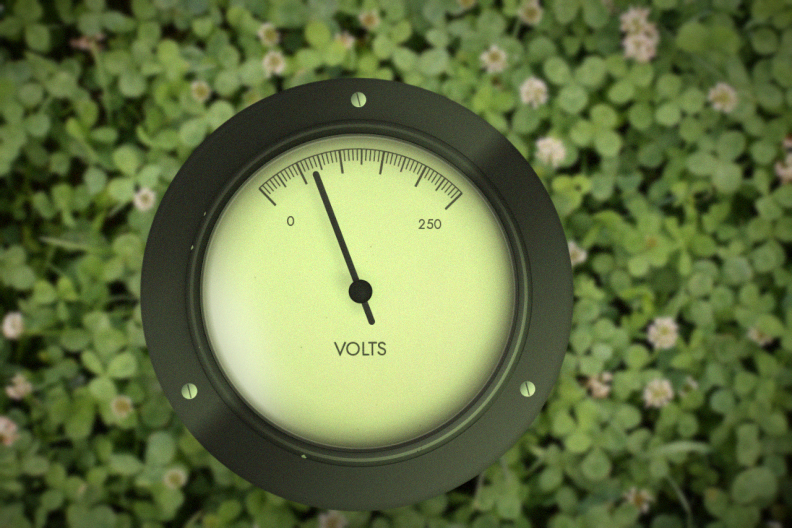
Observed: 65 V
